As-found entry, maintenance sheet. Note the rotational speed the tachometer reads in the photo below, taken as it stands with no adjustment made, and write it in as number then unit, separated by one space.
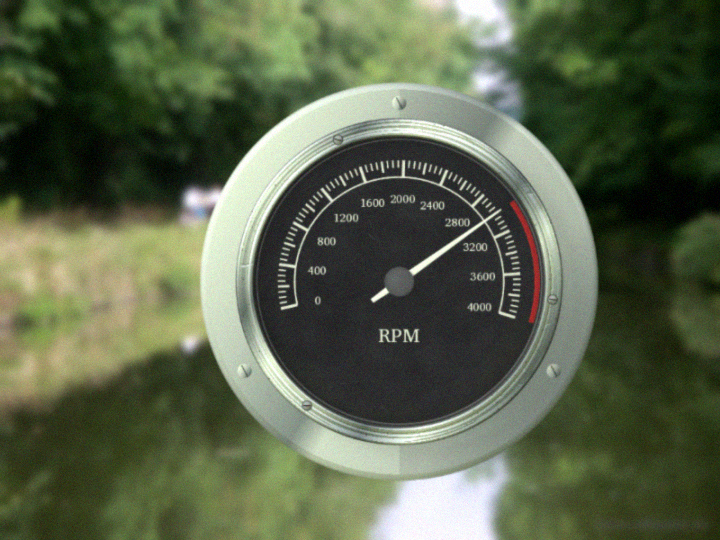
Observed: 3000 rpm
